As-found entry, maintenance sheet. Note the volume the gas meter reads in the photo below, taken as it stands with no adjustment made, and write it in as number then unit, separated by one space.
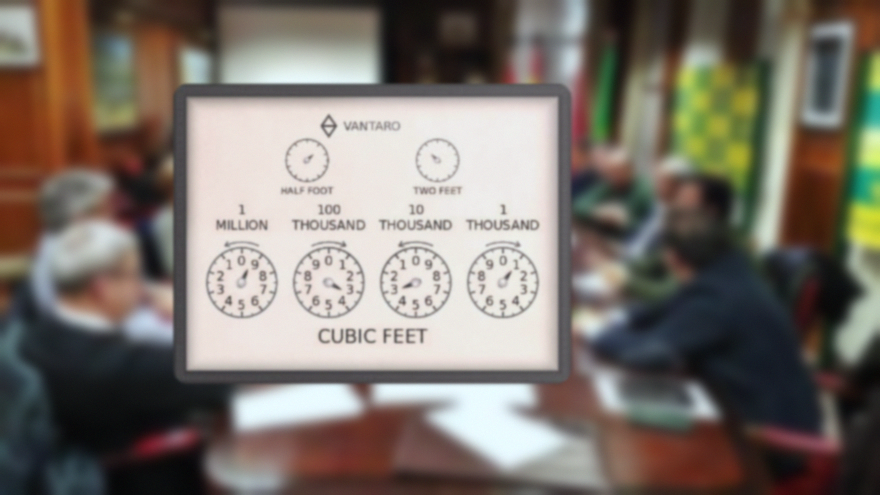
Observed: 933100 ft³
